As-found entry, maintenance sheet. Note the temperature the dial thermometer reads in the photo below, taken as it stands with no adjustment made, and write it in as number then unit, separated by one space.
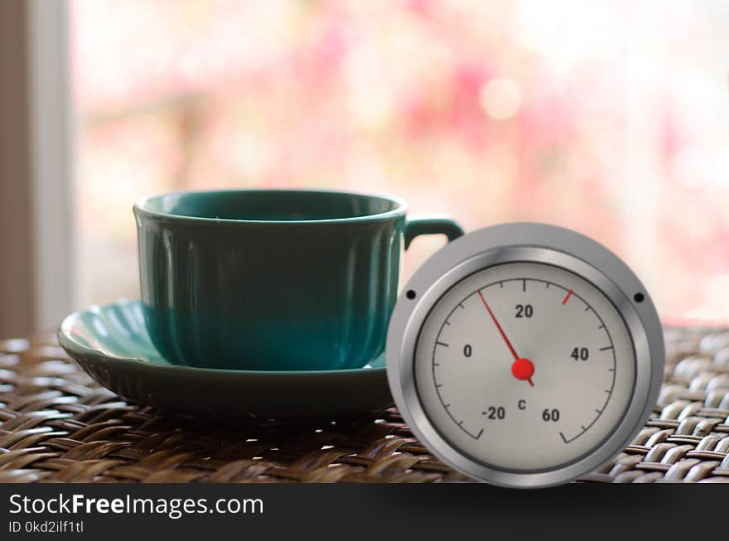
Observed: 12 °C
